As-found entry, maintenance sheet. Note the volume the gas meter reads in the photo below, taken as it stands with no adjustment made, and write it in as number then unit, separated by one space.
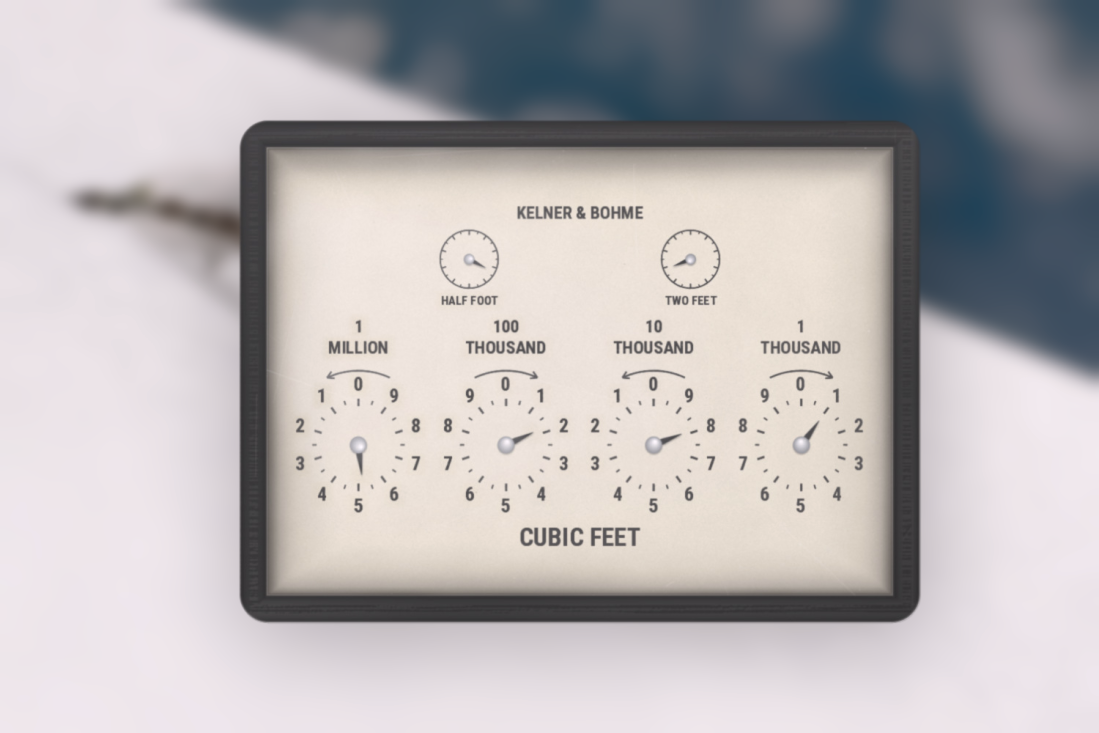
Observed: 518100 ft³
